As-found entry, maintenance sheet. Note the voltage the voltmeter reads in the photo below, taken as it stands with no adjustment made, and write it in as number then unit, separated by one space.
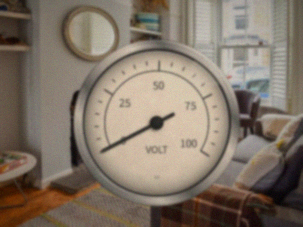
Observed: 0 V
